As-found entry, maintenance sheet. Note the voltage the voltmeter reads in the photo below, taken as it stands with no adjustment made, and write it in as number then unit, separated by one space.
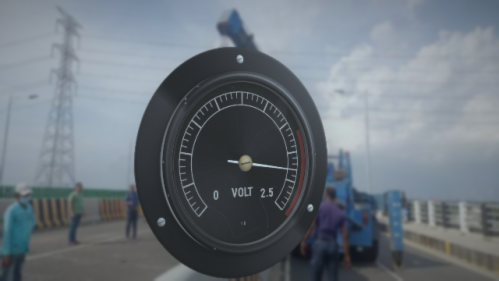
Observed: 2.15 V
